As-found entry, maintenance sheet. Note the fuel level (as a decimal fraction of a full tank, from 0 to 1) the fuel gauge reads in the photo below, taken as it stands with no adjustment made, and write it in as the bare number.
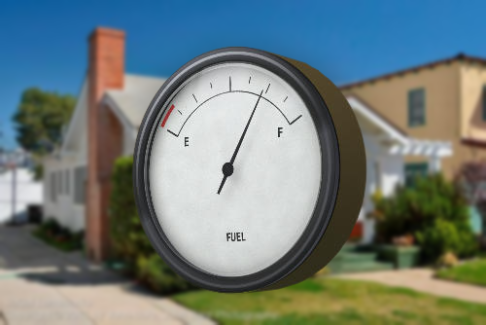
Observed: 0.75
